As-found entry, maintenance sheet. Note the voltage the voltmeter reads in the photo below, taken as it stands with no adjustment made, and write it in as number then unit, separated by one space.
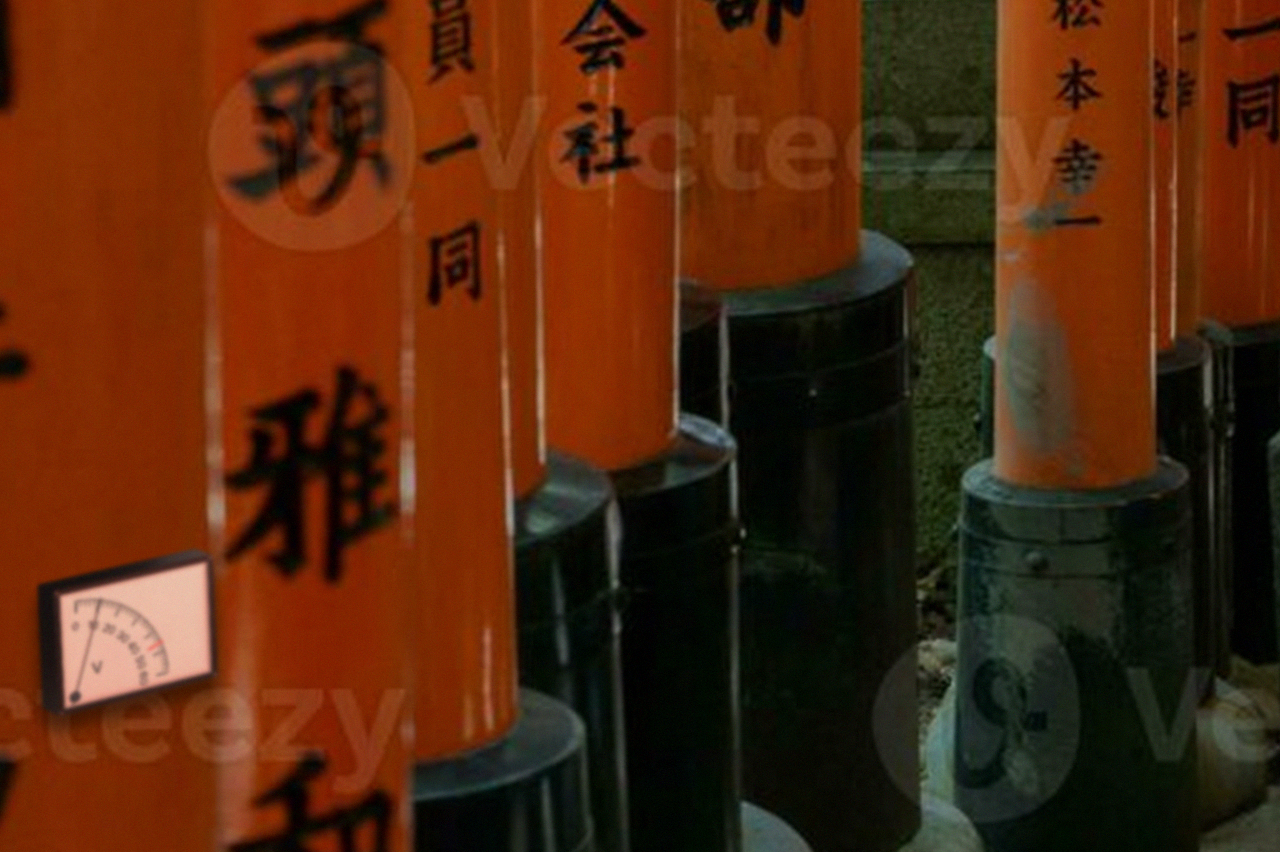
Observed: 10 V
